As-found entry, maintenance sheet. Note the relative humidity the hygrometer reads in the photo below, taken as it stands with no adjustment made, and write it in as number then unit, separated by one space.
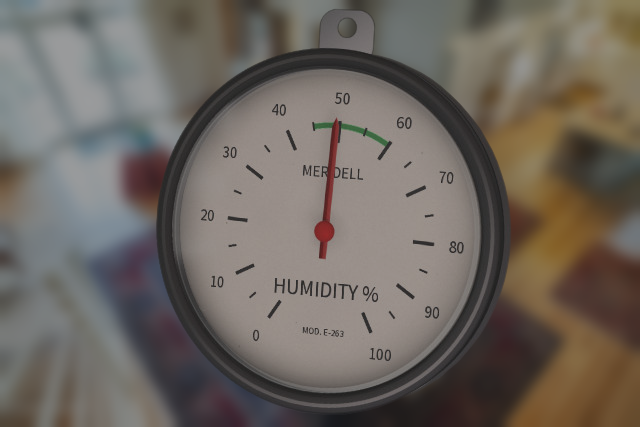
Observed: 50 %
